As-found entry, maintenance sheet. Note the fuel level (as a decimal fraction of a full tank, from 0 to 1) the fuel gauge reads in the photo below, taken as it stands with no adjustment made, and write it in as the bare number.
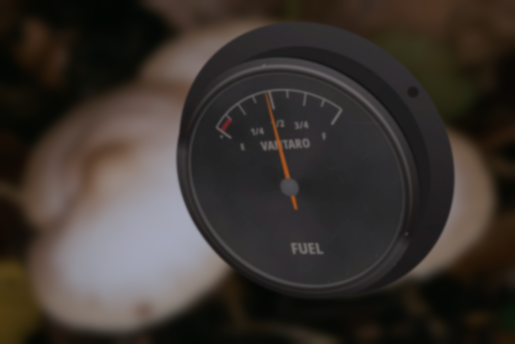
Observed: 0.5
